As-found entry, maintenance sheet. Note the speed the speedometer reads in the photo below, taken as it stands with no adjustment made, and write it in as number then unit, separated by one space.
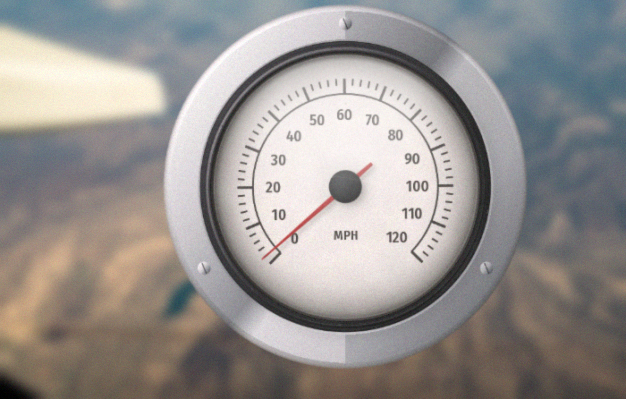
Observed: 2 mph
